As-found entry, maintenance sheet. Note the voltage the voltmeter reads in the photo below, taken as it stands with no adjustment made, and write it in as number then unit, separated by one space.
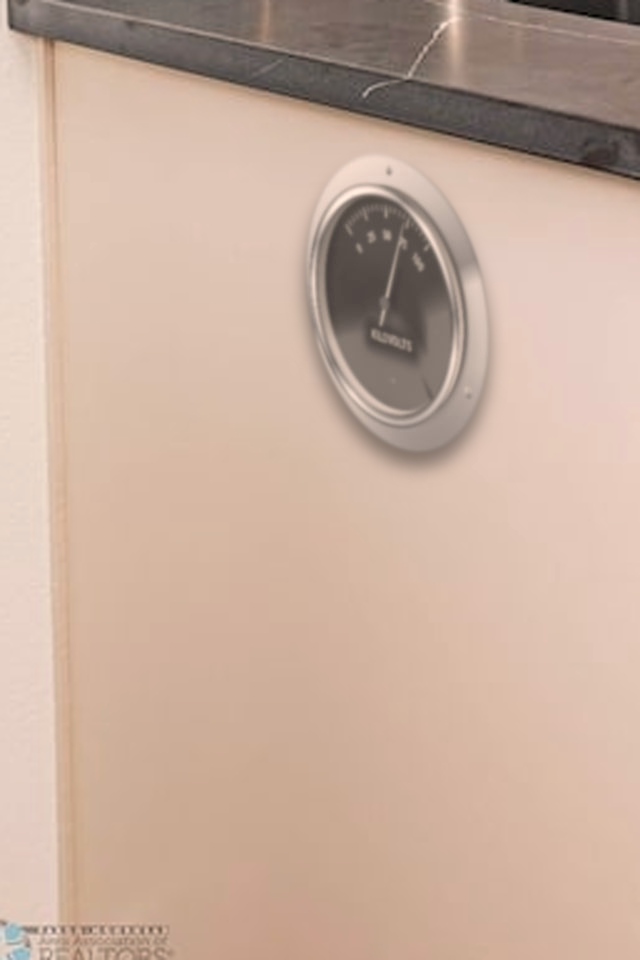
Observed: 75 kV
